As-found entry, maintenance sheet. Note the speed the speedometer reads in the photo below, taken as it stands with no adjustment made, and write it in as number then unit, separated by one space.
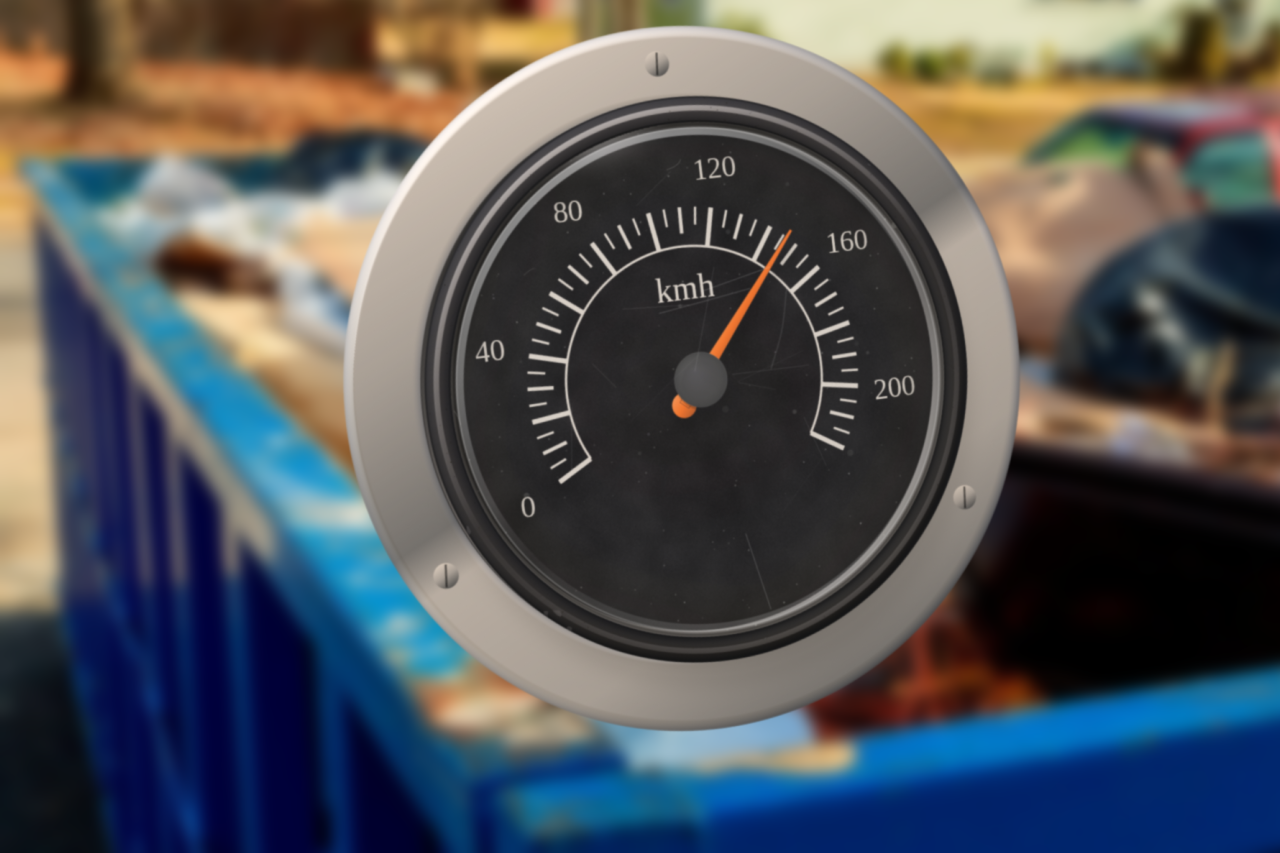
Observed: 145 km/h
